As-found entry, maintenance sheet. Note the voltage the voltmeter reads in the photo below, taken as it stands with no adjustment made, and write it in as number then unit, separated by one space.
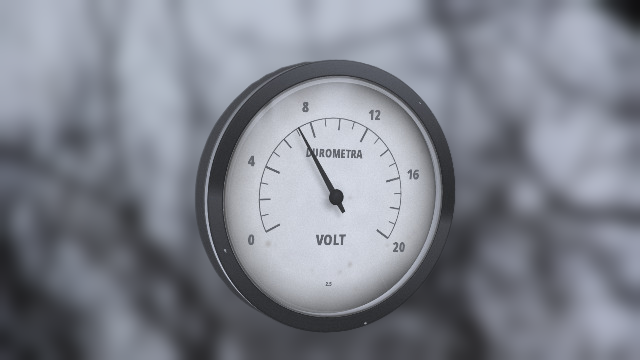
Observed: 7 V
